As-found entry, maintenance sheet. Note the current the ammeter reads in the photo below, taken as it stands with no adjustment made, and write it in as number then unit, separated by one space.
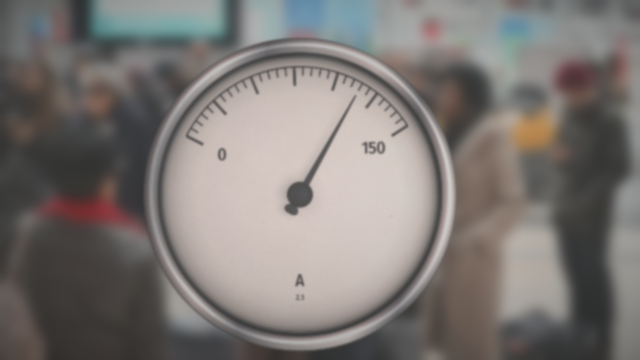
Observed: 115 A
